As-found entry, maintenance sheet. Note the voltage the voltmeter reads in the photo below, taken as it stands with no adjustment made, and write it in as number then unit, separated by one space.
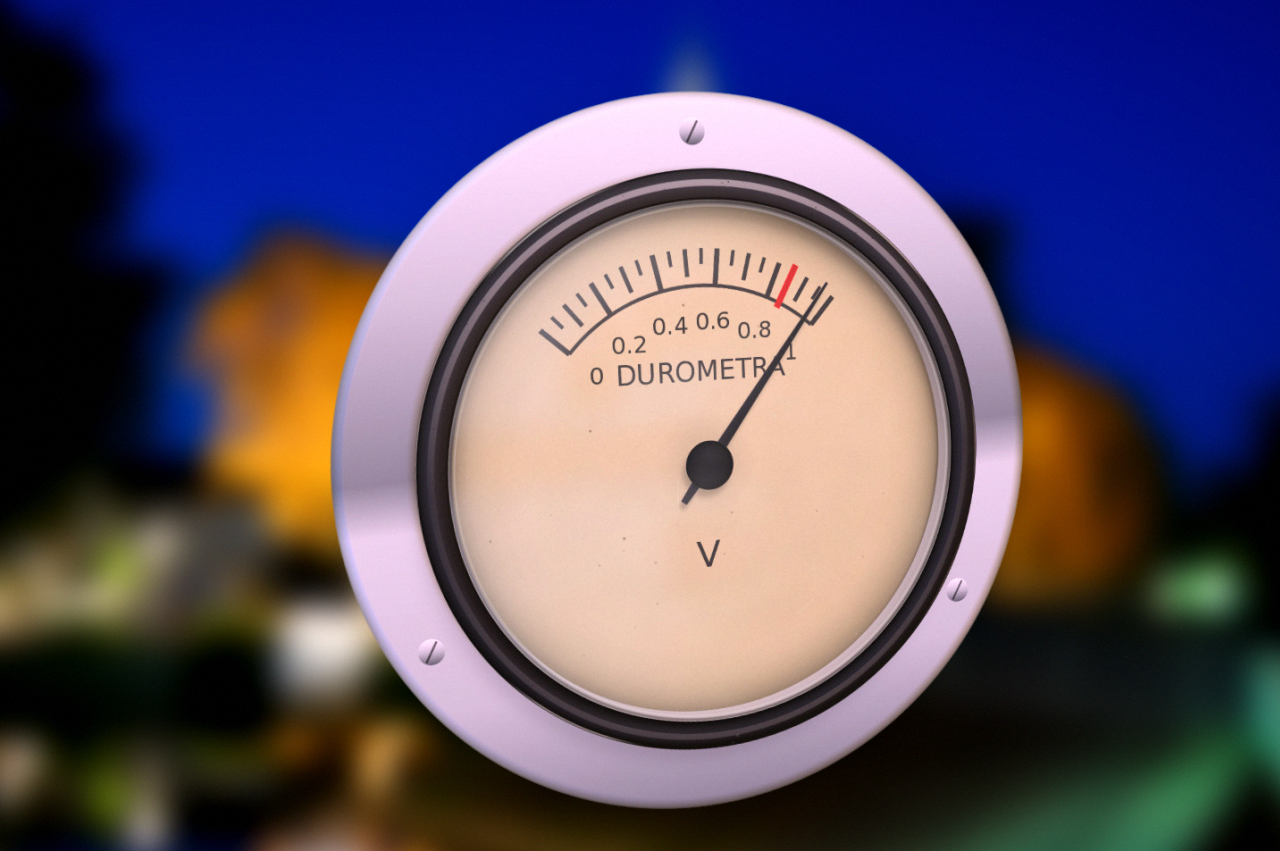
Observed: 0.95 V
